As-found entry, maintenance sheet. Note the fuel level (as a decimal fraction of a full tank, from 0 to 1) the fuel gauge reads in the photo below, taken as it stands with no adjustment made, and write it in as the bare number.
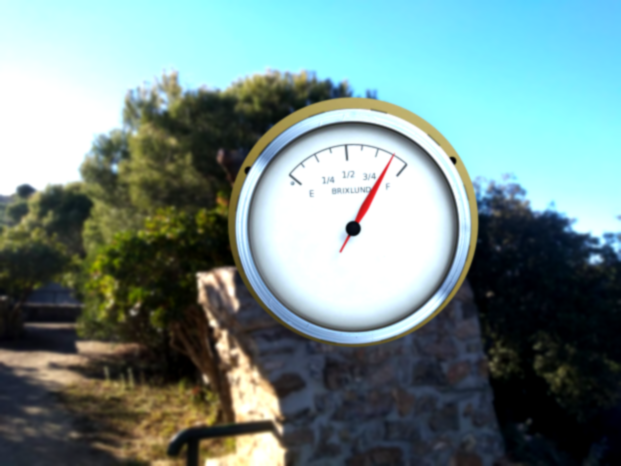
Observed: 0.875
